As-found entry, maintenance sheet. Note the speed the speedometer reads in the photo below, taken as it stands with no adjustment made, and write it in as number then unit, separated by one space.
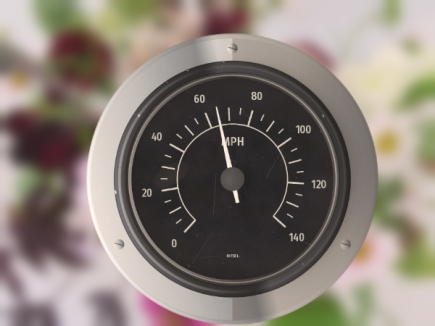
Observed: 65 mph
